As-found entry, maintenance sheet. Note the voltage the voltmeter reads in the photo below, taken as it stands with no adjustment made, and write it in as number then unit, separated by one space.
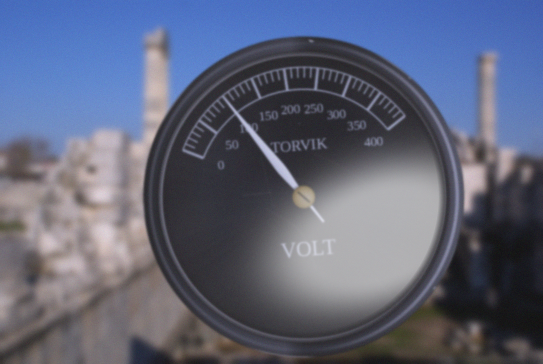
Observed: 100 V
